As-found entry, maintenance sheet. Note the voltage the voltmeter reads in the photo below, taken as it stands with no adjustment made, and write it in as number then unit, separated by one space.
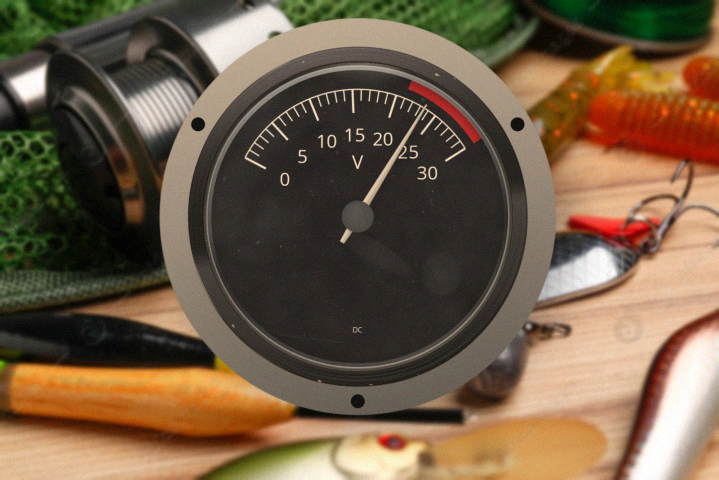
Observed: 23.5 V
